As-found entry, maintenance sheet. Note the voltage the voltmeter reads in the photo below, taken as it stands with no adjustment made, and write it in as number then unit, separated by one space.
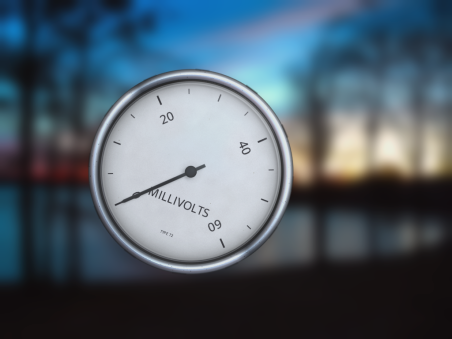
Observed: 0 mV
